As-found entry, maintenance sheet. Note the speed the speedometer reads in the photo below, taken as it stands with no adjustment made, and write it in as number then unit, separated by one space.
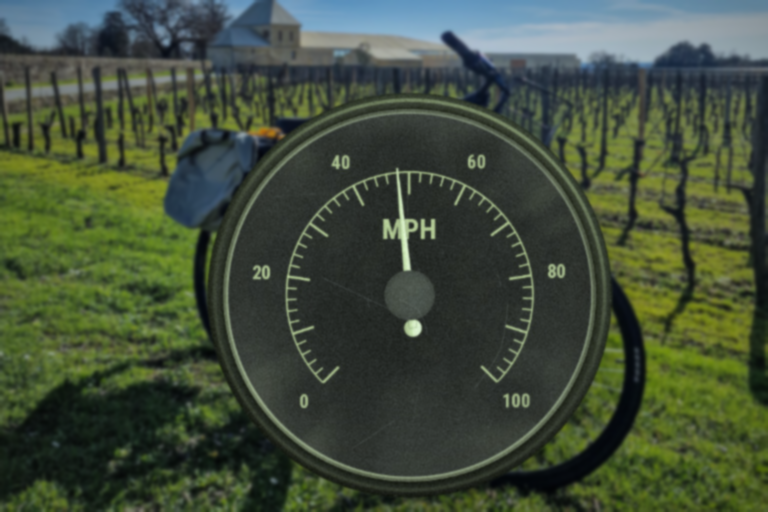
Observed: 48 mph
